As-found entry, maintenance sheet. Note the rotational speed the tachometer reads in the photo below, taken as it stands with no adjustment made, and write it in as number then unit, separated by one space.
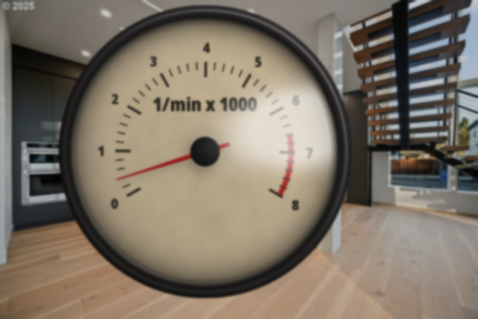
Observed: 400 rpm
